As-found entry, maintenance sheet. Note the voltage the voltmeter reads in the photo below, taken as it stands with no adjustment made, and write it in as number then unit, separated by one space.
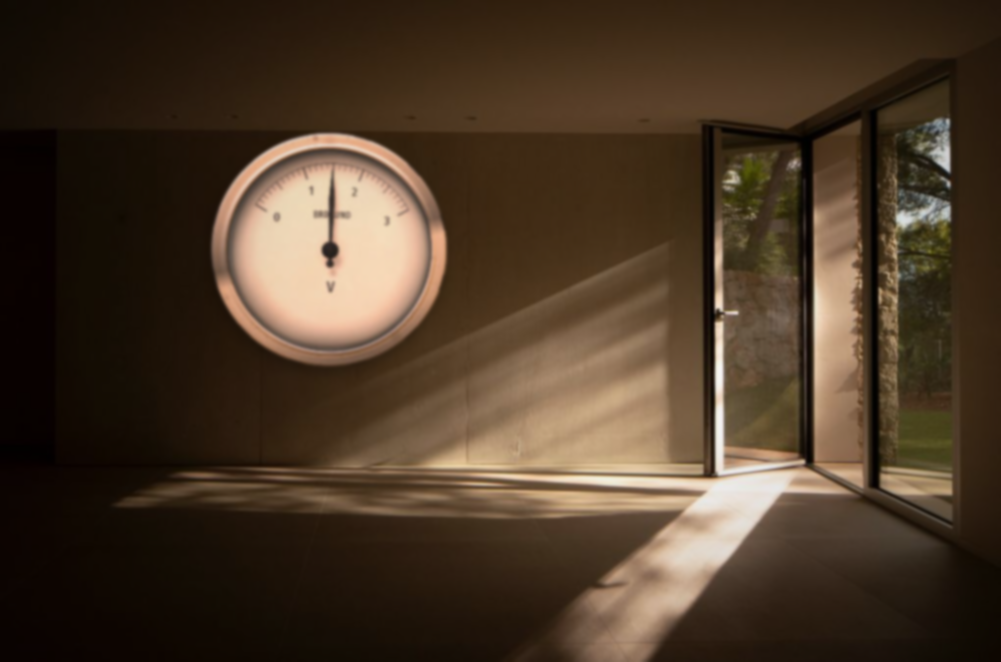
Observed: 1.5 V
